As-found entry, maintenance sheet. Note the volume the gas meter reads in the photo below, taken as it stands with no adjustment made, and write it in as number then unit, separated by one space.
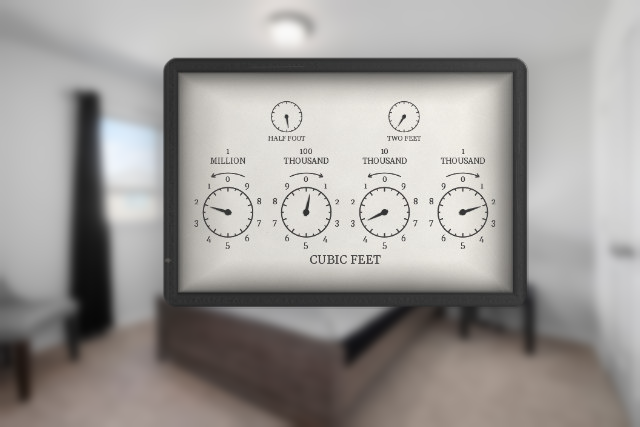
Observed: 203200 ft³
